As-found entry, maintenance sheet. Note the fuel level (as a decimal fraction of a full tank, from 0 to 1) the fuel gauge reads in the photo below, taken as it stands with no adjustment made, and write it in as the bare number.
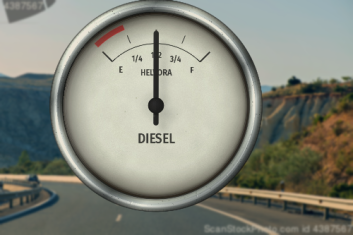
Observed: 0.5
